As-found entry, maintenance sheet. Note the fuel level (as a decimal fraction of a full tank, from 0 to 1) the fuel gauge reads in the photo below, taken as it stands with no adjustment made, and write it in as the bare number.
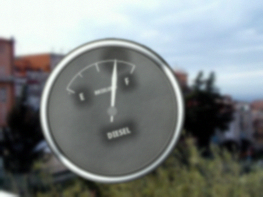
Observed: 0.75
